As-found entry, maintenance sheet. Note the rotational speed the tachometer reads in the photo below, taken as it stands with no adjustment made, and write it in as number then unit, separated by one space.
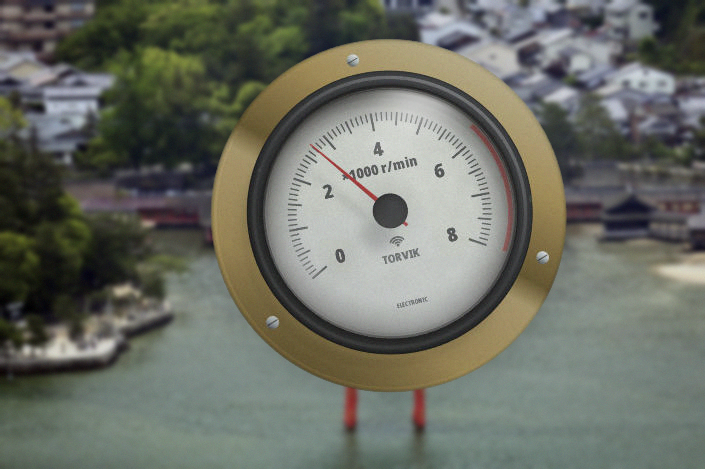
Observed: 2700 rpm
